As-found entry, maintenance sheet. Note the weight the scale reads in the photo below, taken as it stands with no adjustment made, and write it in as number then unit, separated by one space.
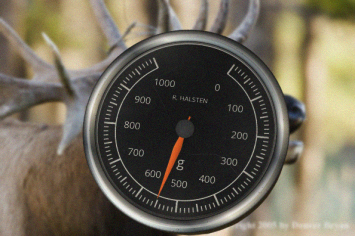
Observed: 550 g
